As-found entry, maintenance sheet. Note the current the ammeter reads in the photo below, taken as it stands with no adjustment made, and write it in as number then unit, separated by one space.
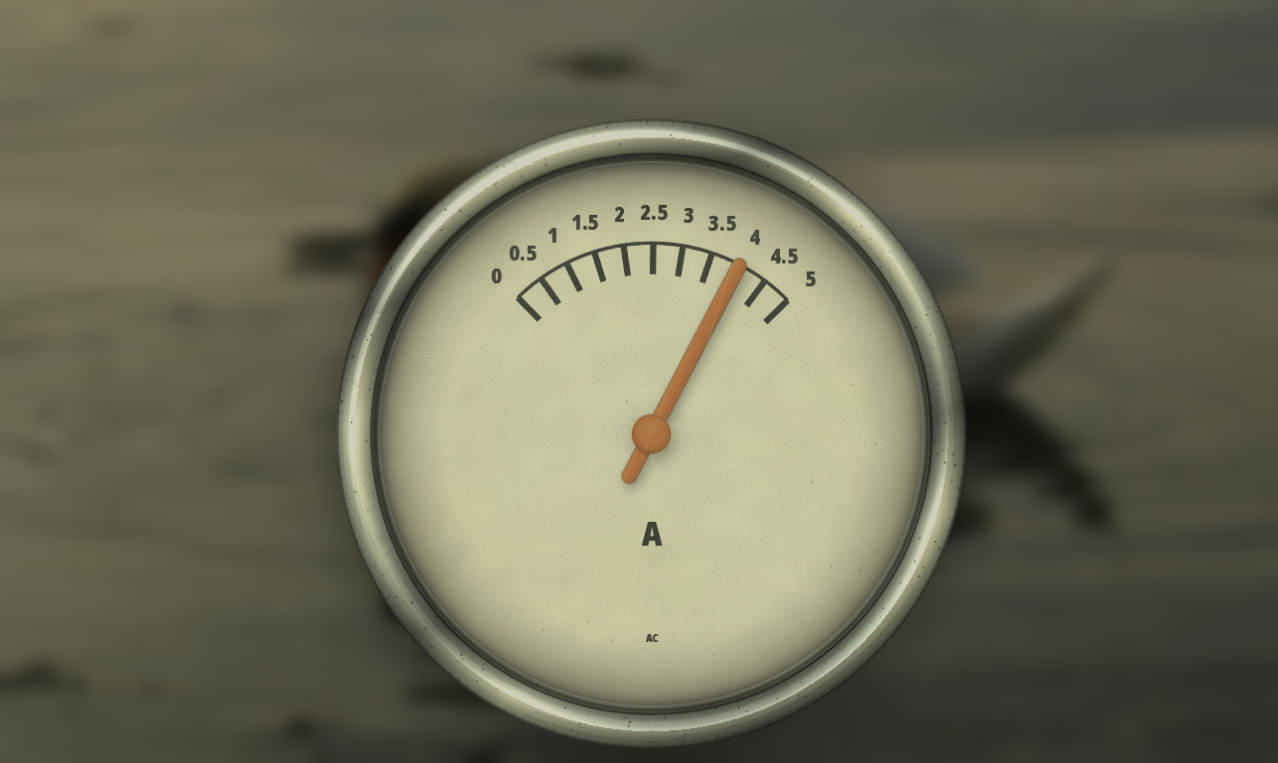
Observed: 4 A
